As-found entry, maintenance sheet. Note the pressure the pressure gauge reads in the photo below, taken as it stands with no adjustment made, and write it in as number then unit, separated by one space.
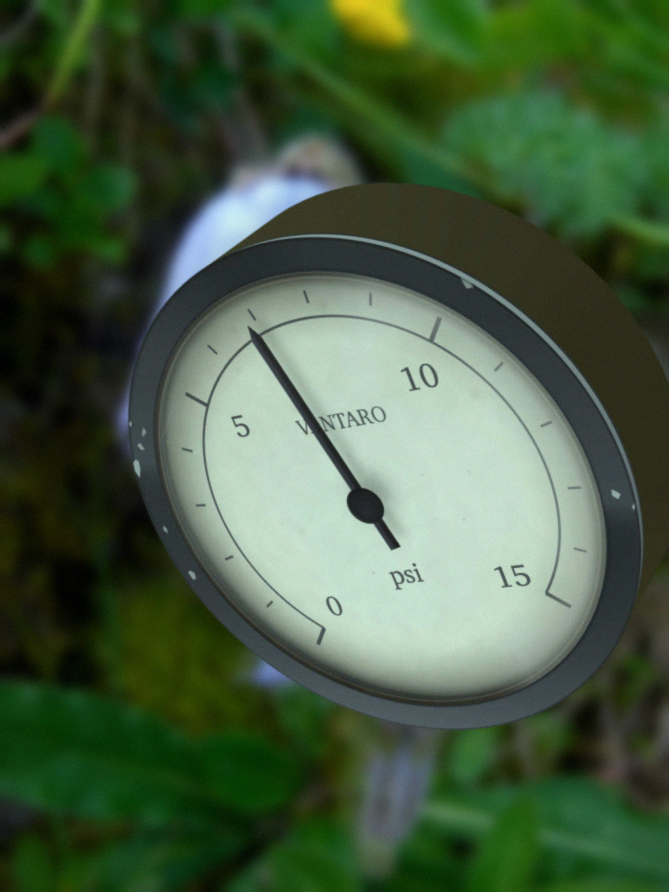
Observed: 7 psi
